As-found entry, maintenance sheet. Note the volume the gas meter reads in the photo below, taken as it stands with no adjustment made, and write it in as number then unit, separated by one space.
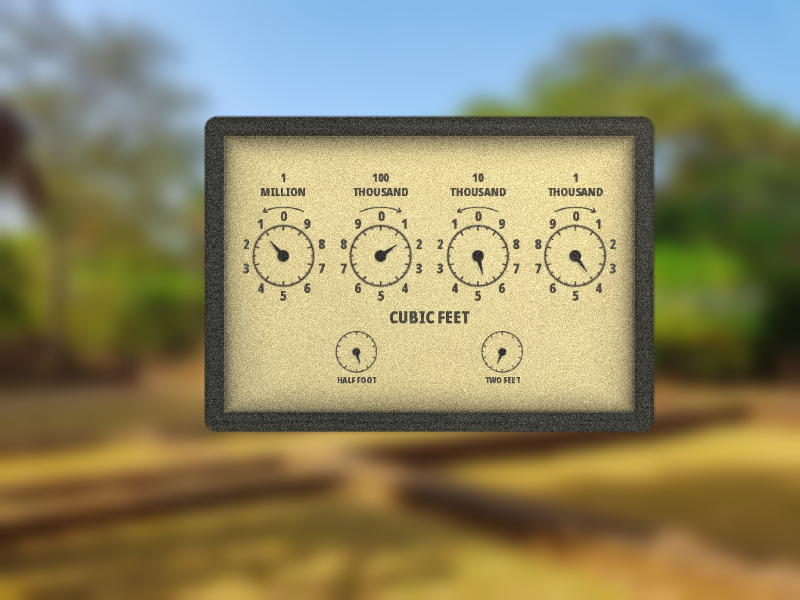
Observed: 115400 ft³
